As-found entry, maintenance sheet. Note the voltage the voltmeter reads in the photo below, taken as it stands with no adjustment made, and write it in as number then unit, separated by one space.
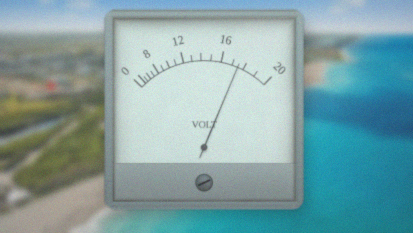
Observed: 17.5 V
